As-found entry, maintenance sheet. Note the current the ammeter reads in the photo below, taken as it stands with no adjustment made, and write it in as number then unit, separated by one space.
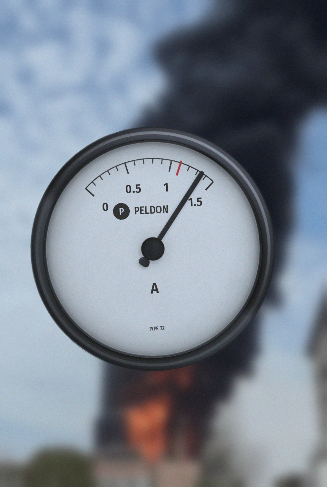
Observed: 1.35 A
